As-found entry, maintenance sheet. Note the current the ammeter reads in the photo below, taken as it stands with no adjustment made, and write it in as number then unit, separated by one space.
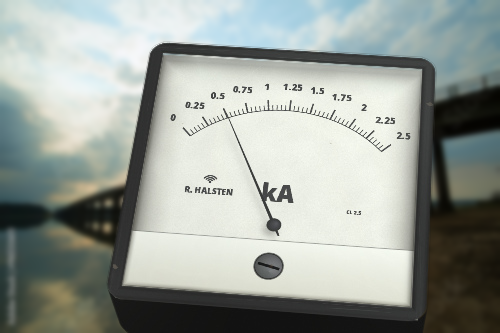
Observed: 0.5 kA
